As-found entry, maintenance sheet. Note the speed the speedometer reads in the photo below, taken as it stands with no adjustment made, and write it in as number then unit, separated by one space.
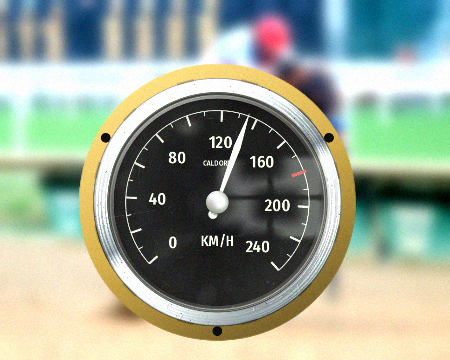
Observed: 135 km/h
